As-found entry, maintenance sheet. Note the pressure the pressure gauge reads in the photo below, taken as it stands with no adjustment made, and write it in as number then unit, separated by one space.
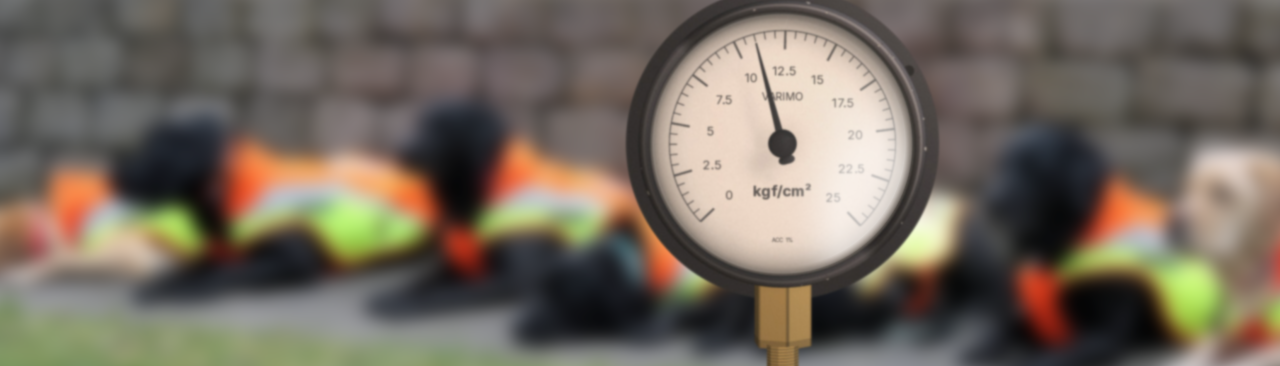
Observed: 11 kg/cm²
